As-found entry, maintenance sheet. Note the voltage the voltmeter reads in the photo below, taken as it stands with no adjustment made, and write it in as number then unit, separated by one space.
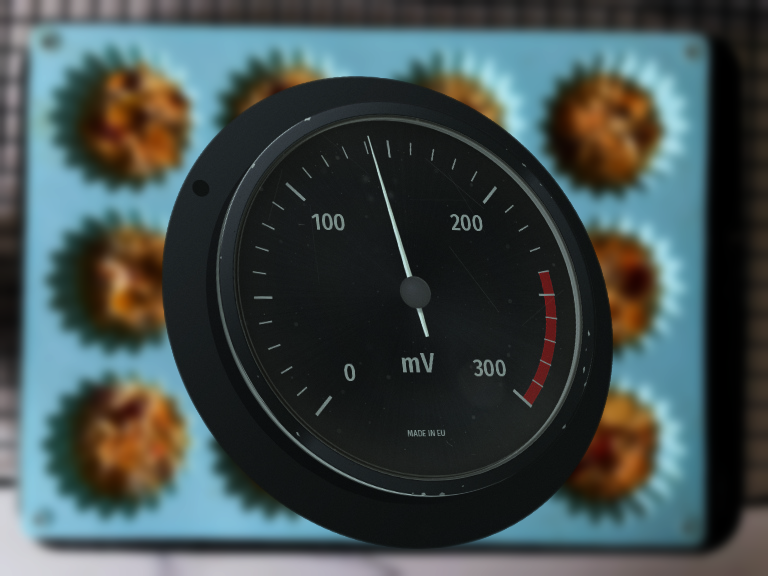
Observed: 140 mV
